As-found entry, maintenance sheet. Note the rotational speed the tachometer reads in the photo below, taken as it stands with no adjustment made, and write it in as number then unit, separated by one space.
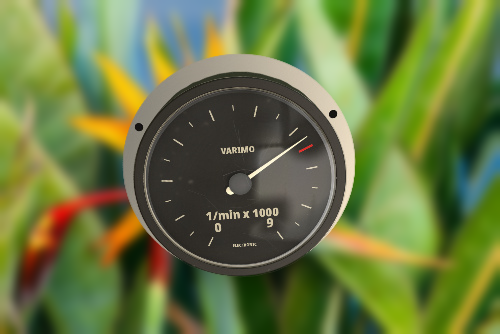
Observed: 6250 rpm
